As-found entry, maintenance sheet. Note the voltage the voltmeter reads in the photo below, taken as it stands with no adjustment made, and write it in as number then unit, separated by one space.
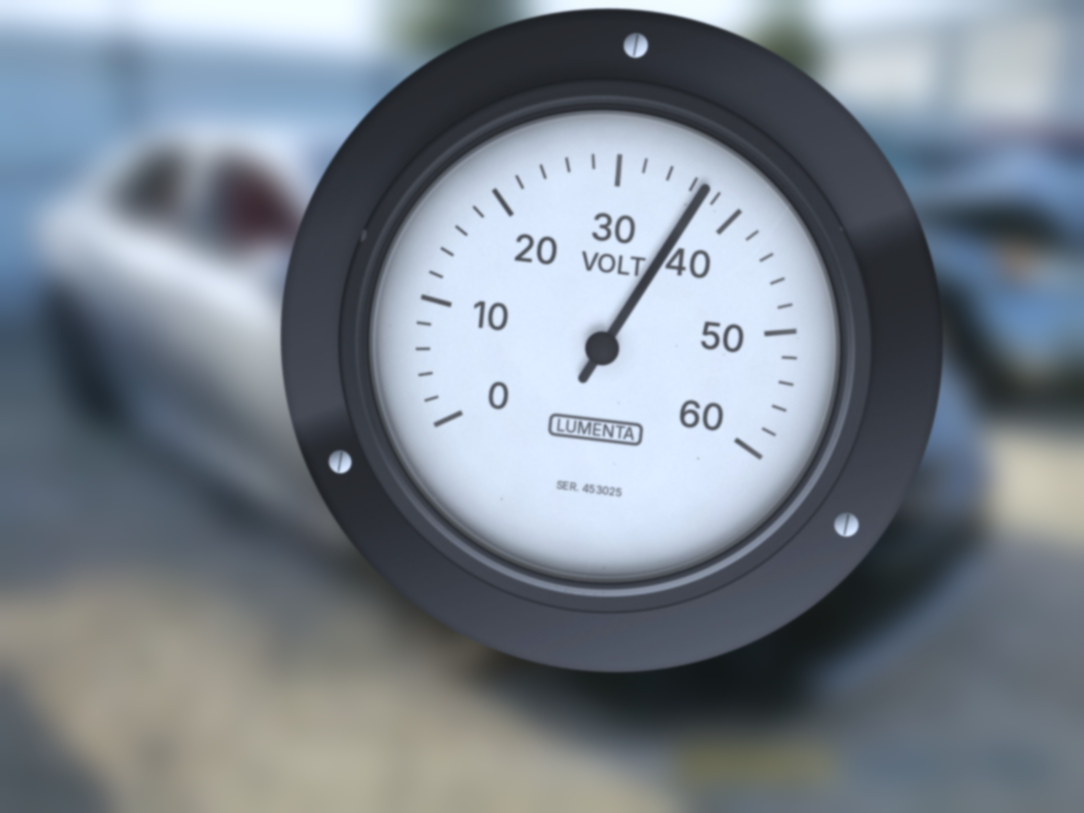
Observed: 37 V
